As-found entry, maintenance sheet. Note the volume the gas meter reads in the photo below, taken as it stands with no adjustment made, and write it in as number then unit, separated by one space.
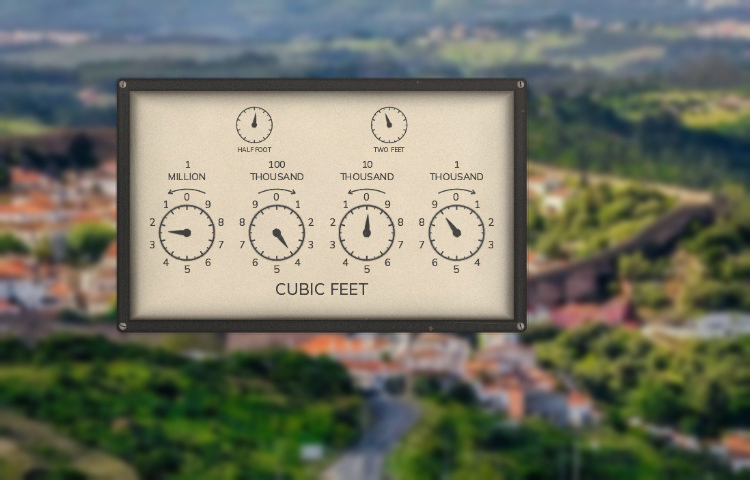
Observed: 239900 ft³
